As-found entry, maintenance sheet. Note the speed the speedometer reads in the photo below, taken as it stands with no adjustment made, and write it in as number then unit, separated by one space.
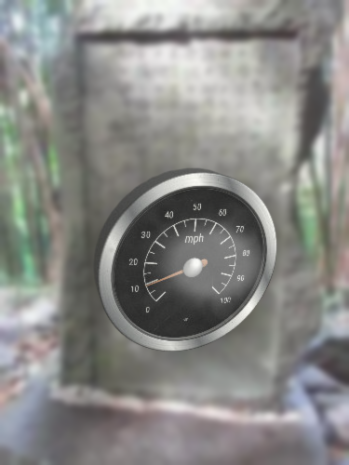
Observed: 10 mph
